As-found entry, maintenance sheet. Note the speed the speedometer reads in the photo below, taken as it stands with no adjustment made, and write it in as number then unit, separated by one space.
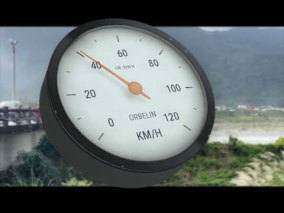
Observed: 40 km/h
